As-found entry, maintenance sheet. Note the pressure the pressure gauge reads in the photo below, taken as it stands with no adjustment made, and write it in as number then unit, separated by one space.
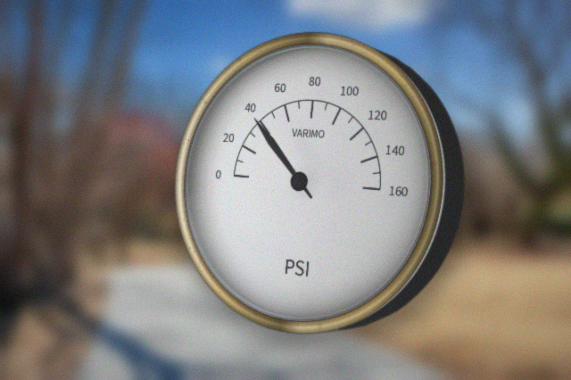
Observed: 40 psi
